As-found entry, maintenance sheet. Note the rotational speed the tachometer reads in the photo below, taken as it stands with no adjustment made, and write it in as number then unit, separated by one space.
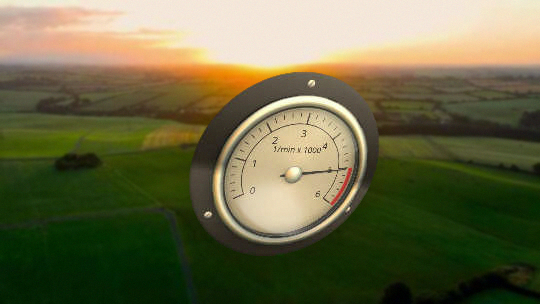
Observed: 5000 rpm
